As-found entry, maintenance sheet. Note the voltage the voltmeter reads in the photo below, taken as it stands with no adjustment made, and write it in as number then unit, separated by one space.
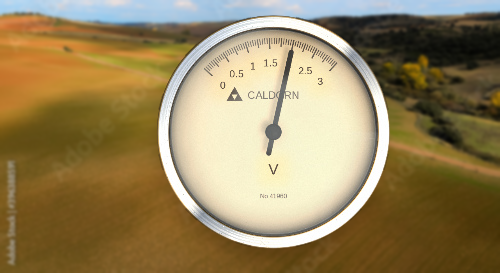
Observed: 2 V
